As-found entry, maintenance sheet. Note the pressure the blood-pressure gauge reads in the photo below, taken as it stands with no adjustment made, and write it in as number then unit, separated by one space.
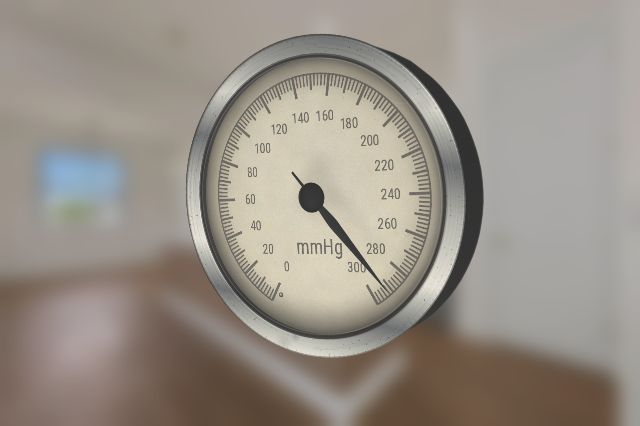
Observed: 290 mmHg
